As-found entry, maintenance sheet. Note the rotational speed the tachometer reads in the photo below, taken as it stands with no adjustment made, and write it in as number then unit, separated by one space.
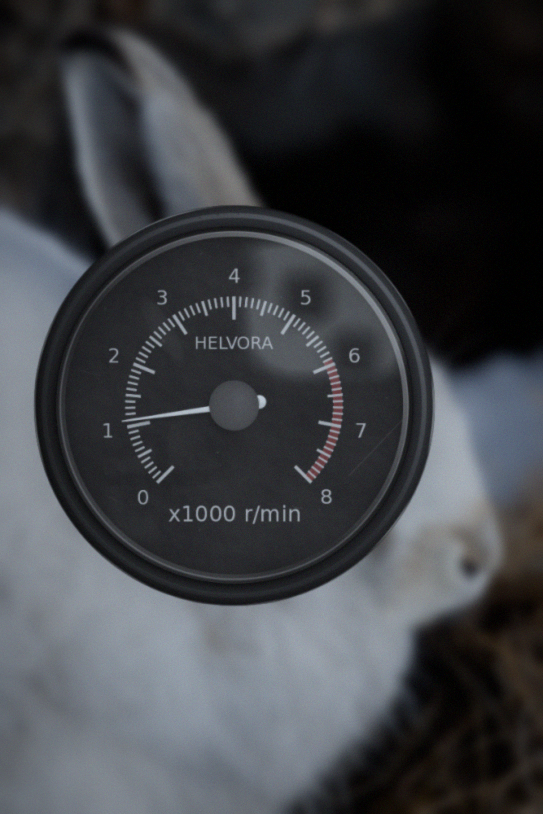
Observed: 1100 rpm
